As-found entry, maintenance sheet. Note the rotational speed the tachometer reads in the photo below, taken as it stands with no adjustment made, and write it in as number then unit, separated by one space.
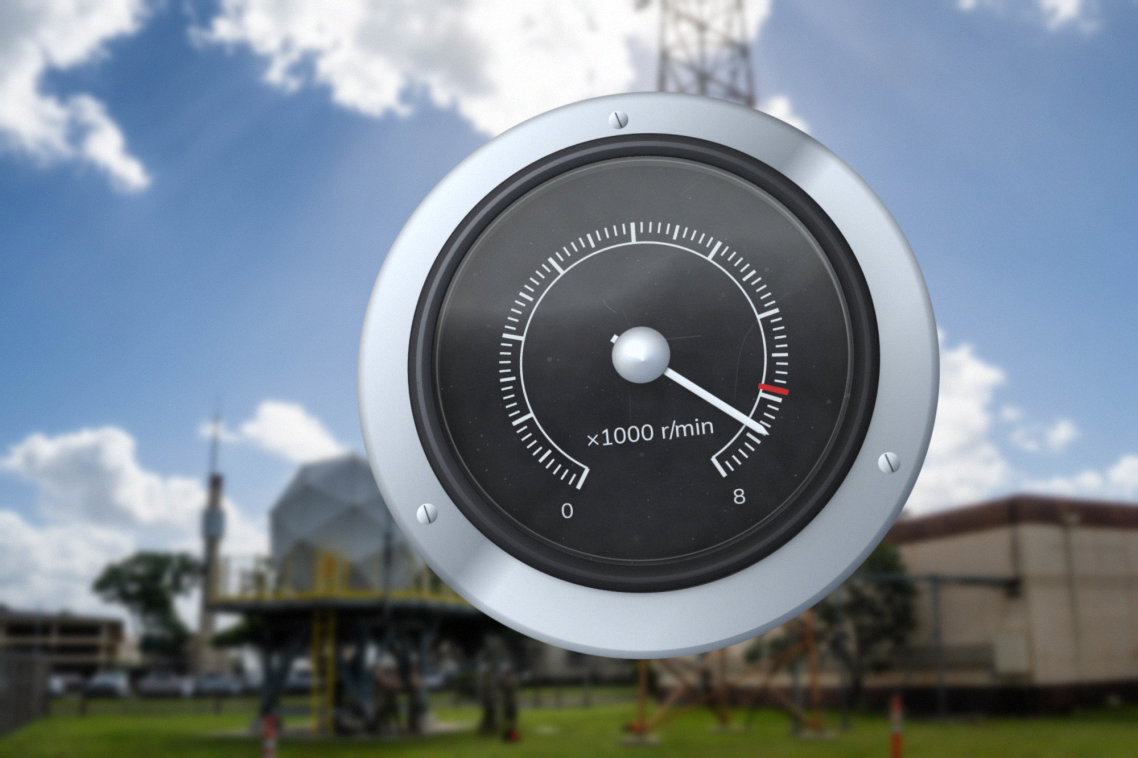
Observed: 7400 rpm
